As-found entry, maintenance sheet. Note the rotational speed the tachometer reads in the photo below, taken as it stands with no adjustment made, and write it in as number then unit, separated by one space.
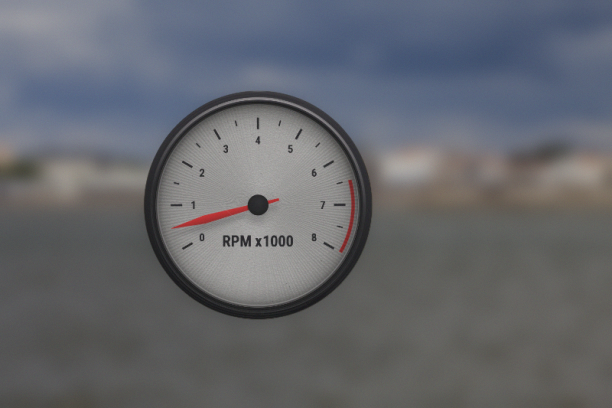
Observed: 500 rpm
